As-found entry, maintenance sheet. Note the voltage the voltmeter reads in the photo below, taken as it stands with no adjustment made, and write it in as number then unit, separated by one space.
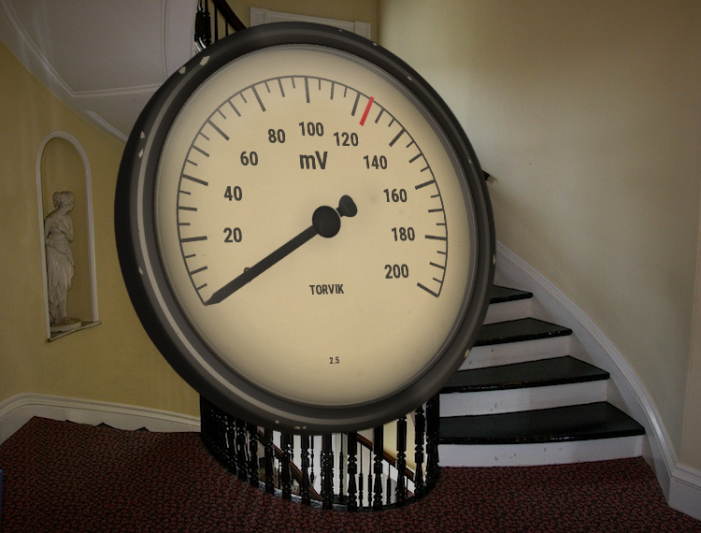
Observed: 0 mV
